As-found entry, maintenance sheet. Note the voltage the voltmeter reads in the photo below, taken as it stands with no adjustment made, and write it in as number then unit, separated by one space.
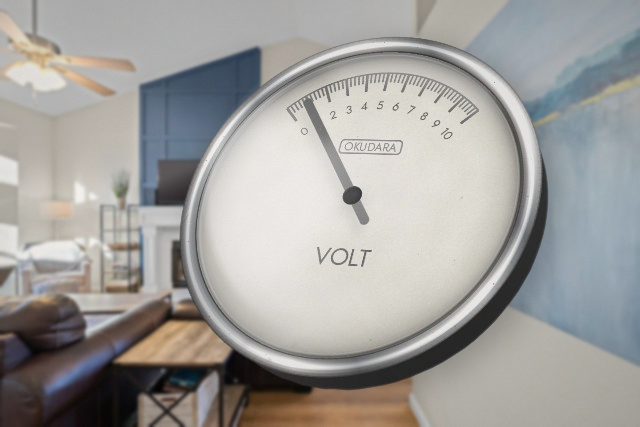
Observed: 1 V
